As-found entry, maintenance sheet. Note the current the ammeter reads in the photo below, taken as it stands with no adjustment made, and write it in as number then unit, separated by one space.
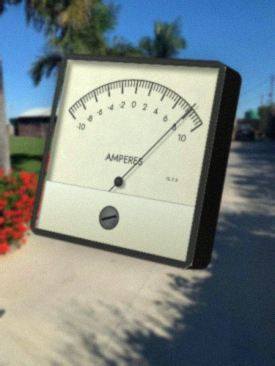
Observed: 8 A
